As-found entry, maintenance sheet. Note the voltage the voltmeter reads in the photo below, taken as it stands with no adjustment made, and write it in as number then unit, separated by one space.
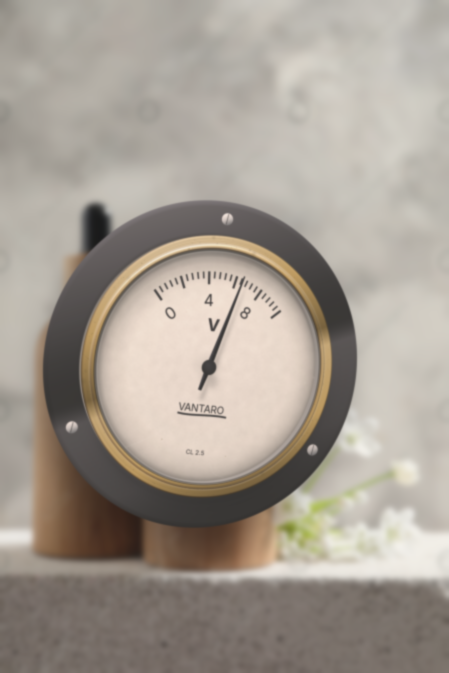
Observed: 6.4 V
